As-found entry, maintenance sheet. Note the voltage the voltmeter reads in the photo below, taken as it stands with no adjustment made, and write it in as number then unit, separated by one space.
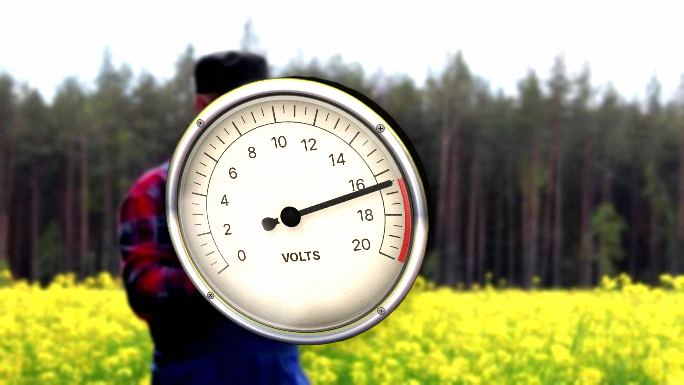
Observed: 16.5 V
